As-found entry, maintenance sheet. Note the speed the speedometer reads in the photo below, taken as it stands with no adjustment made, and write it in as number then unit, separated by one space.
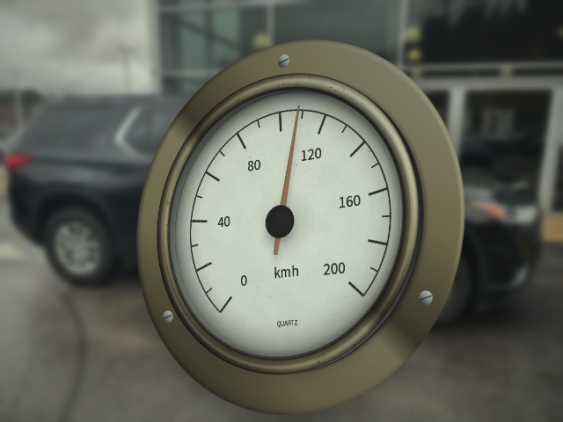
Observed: 110 km/h
